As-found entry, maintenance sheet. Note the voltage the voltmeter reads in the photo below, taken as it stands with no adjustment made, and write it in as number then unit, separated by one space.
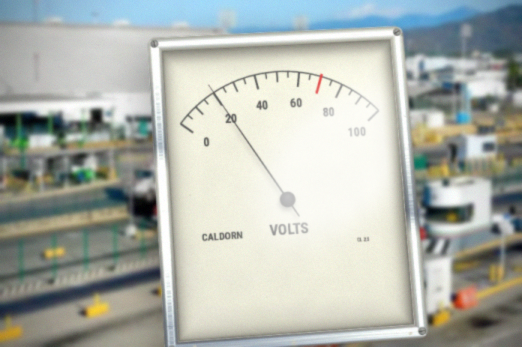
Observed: 20 V
